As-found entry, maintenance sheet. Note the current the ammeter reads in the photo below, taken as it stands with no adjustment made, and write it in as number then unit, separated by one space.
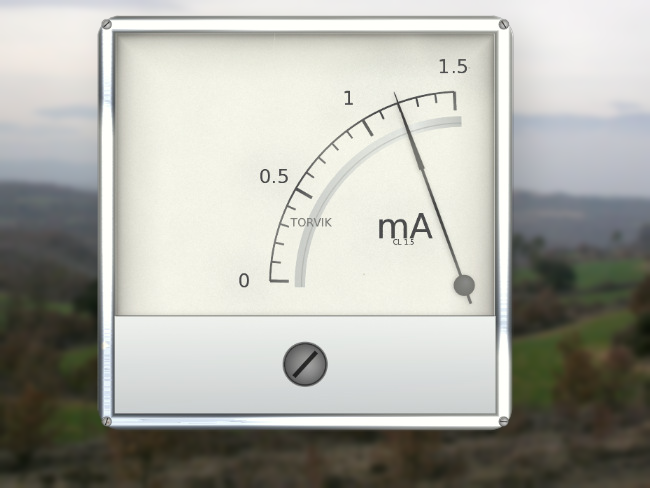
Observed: 1.2 mA
